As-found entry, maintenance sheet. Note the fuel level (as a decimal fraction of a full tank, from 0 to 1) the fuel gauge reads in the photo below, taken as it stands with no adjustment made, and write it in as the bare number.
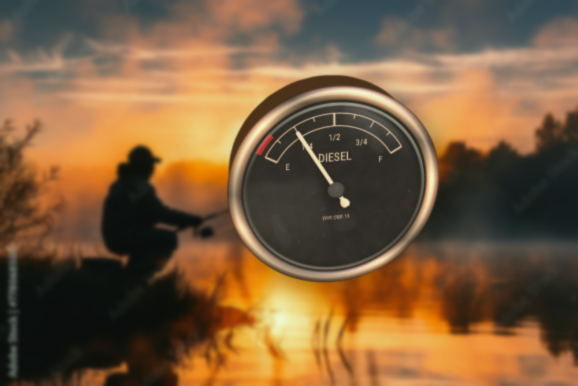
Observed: 0.25
